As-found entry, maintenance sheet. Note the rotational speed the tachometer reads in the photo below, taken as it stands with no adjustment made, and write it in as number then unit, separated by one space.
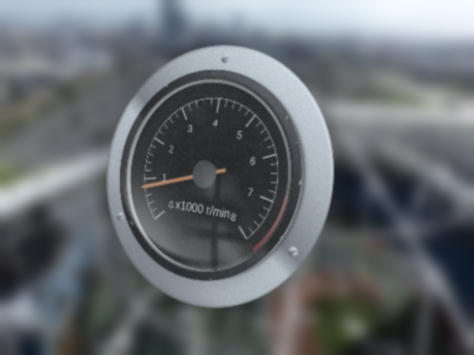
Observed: 800 rpm
